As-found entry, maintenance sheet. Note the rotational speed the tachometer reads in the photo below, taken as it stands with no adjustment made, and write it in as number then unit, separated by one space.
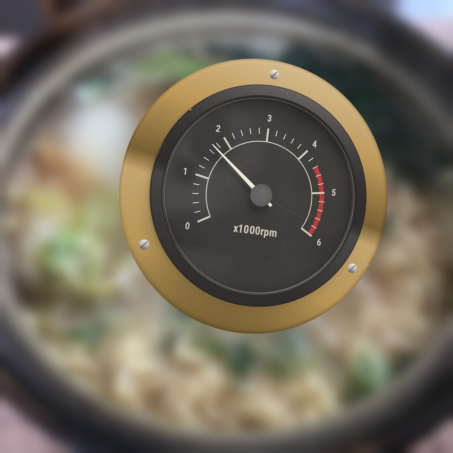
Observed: 1700 rpm
